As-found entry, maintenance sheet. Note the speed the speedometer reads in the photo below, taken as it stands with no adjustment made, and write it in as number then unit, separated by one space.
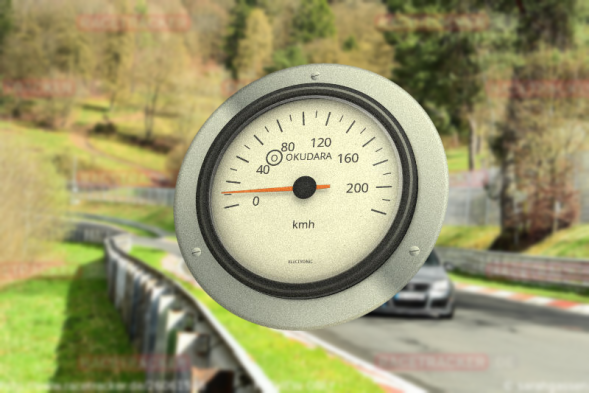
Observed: 10 km/h
